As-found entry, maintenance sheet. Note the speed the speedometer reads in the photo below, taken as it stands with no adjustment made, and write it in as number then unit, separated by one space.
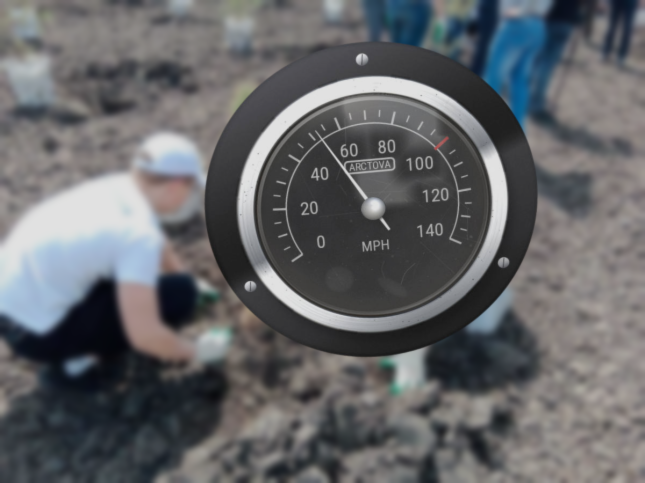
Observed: 52.5 mph
